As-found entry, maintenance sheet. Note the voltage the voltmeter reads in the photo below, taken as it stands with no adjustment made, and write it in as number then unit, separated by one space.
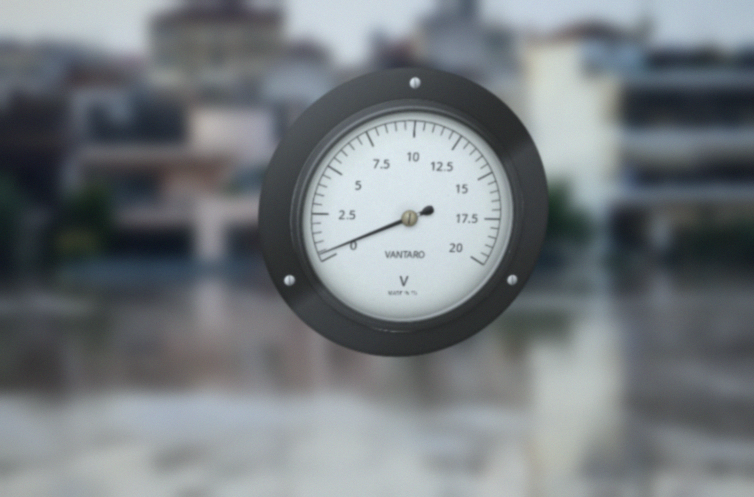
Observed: 0.5 V
